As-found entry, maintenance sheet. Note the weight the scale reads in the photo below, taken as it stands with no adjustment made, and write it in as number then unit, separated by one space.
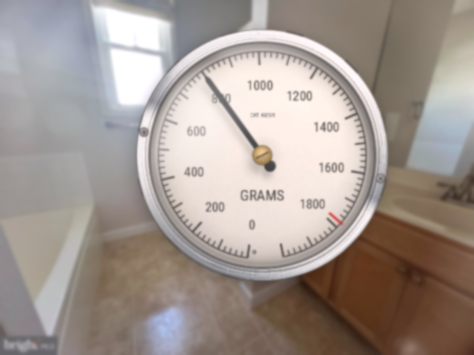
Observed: 800 g
